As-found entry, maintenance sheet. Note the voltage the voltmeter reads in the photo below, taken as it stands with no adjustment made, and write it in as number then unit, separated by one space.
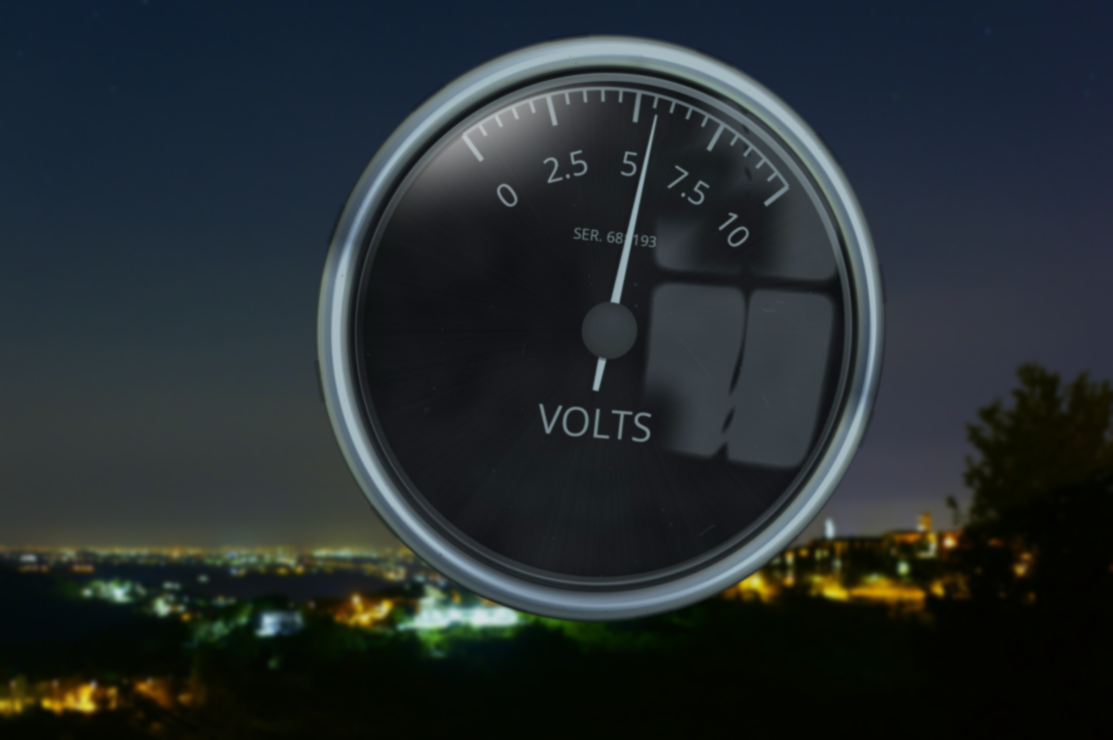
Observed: 5.5 V
